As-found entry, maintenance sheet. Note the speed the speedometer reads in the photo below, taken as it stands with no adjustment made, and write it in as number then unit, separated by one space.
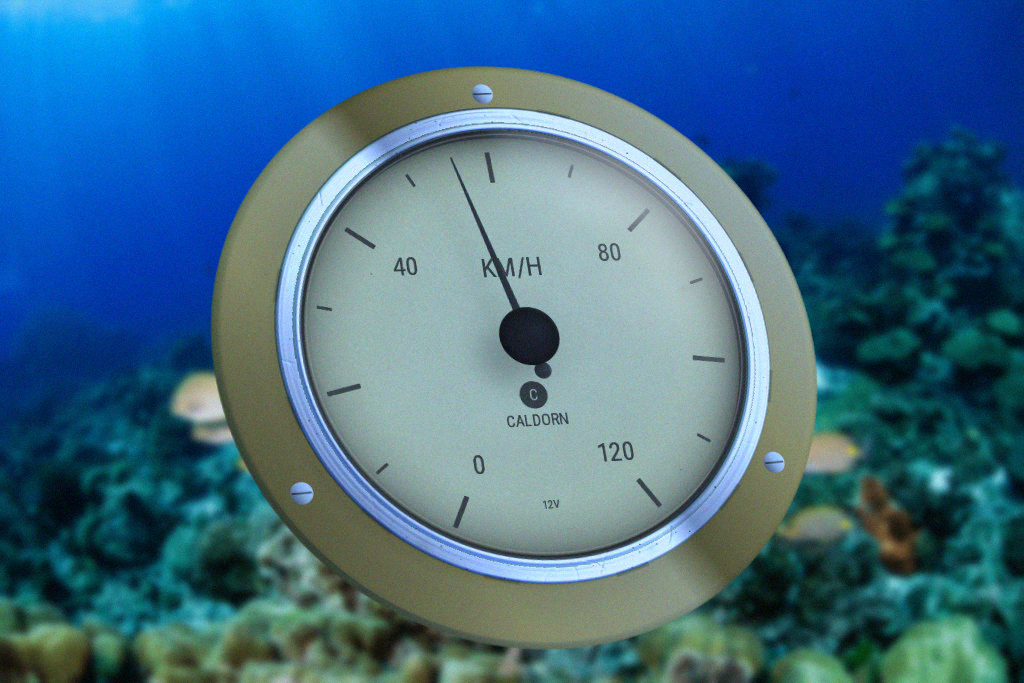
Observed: 55 km/h
